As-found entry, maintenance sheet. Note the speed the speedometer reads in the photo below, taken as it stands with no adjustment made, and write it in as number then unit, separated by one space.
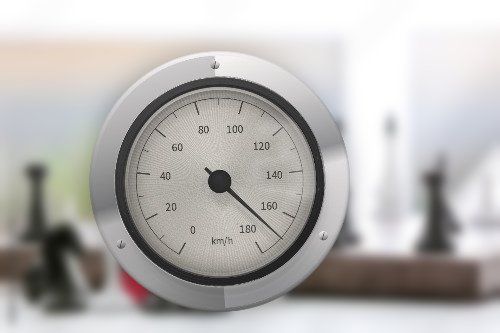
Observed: 170 km/h
